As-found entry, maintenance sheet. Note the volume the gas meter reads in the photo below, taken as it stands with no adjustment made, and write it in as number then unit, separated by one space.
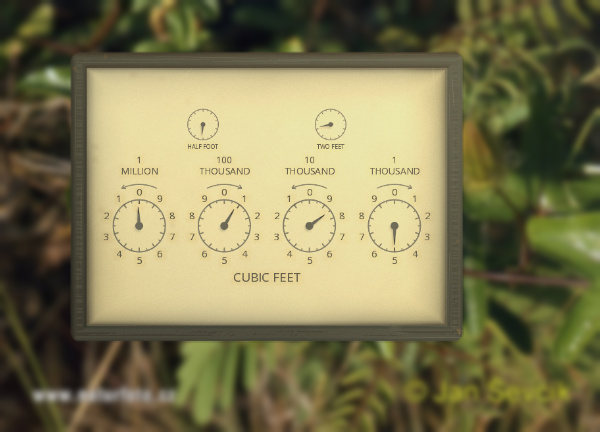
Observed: 8500 ft³
